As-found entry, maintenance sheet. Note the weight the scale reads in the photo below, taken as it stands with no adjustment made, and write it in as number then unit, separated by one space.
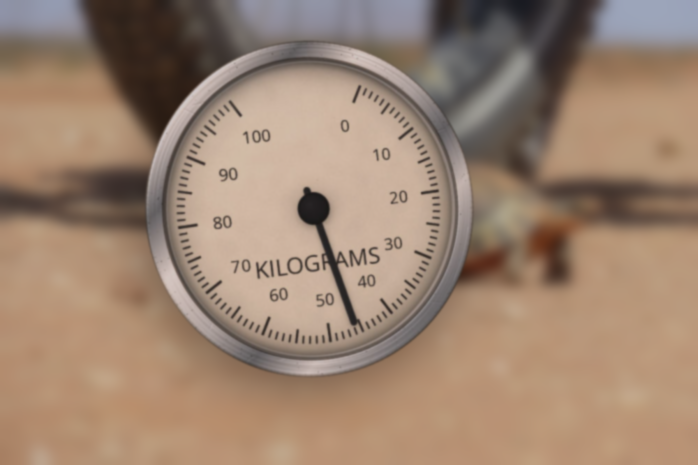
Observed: 46 kg
